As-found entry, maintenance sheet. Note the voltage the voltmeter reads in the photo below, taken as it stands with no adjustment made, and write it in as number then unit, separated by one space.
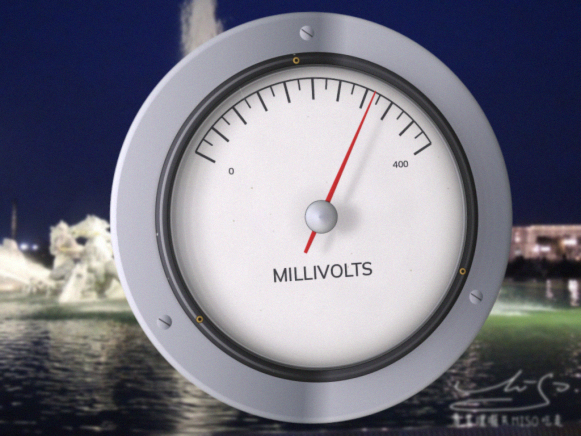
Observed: 290 mV
